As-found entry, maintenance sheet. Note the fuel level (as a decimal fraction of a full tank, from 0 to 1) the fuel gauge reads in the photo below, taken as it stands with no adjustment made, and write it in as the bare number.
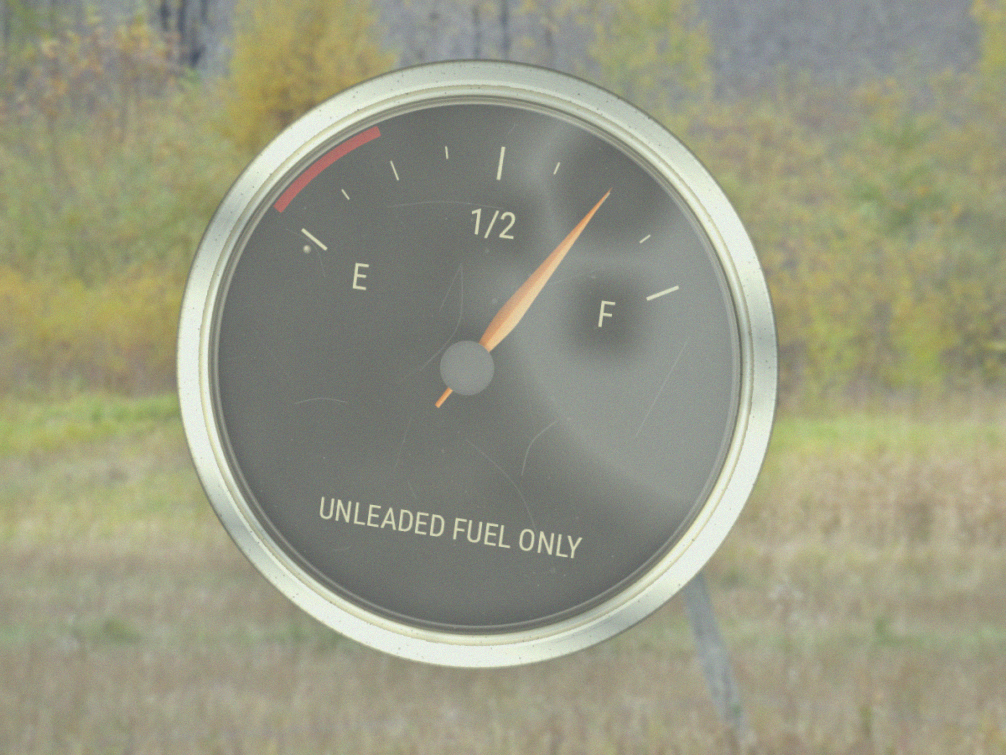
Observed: 0.75
